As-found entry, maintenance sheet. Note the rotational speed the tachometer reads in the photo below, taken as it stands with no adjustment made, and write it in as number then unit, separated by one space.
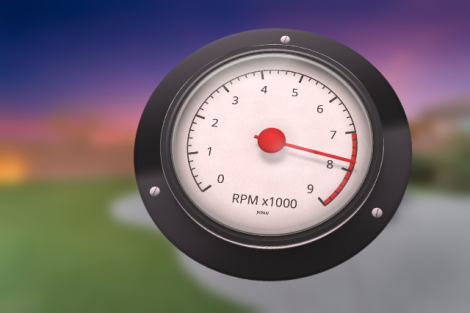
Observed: 7800 rpm
